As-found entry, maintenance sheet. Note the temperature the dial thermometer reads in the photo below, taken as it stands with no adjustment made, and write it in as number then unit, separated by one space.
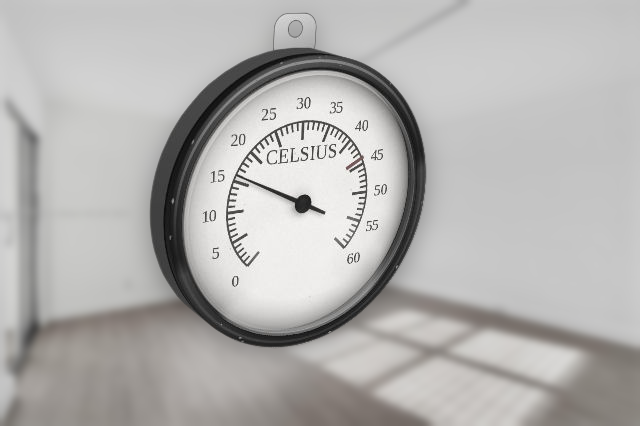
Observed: 16 °C
